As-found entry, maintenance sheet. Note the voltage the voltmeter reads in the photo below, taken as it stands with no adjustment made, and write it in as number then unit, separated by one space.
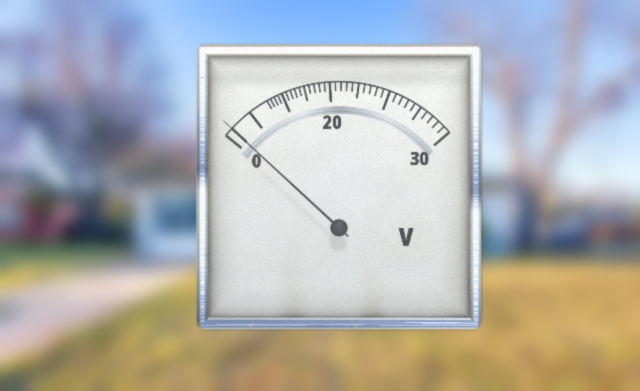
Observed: 5 V
